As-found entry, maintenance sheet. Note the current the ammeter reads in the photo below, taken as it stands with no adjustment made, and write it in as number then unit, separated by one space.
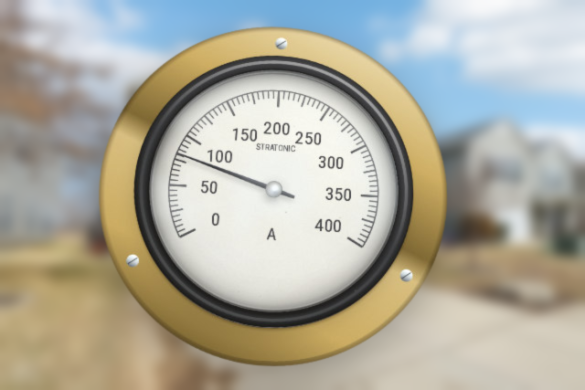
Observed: 80 A
